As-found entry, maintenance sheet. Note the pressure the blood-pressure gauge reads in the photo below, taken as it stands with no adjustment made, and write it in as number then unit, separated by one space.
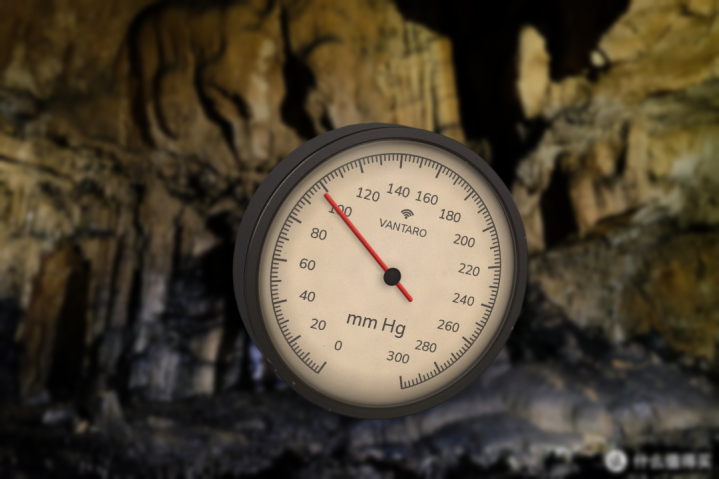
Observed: 98 mmHg
